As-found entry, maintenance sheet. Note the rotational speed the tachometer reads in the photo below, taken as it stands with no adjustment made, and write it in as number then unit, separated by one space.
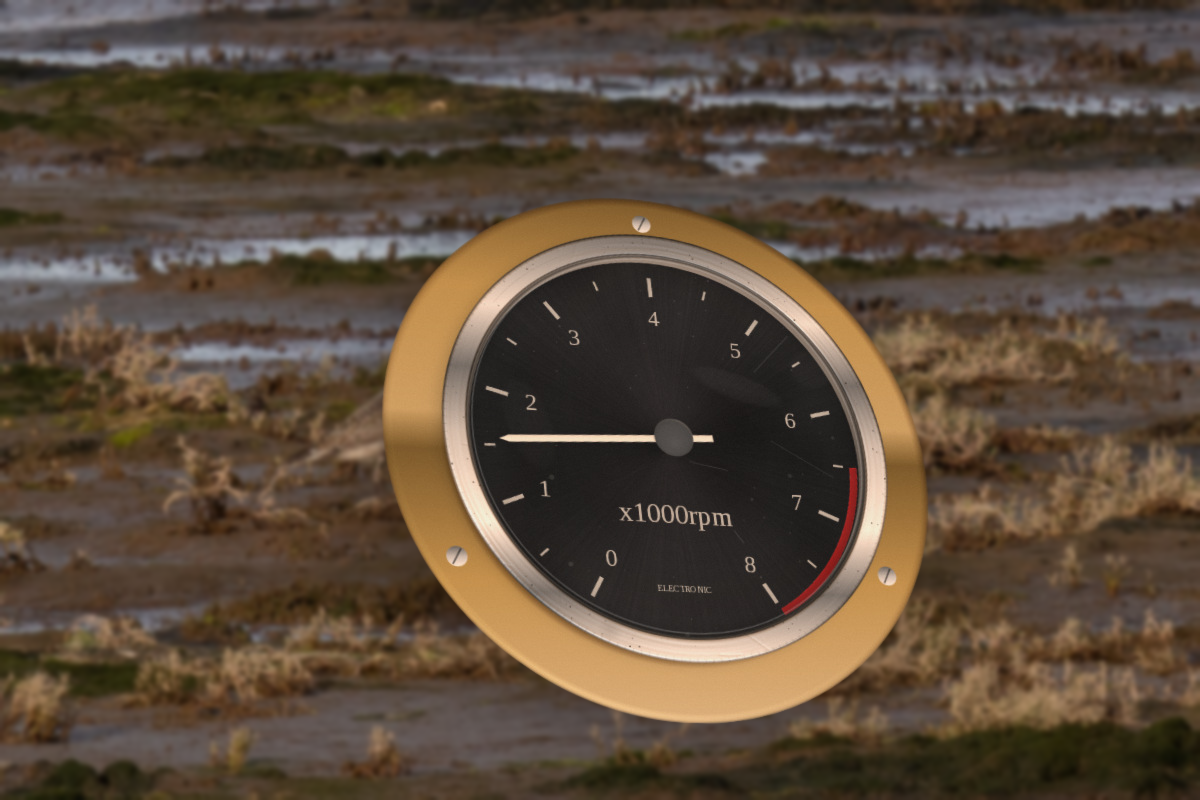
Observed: 1500 rpm
